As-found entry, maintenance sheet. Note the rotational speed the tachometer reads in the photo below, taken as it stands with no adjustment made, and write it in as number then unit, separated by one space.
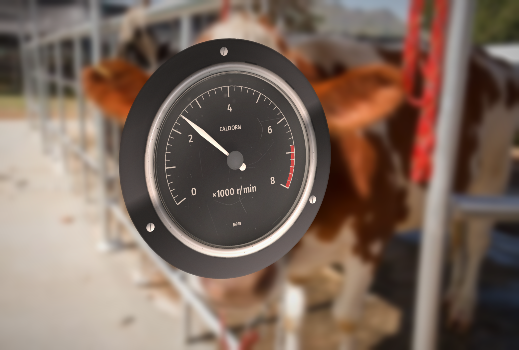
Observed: 2400 rpm
